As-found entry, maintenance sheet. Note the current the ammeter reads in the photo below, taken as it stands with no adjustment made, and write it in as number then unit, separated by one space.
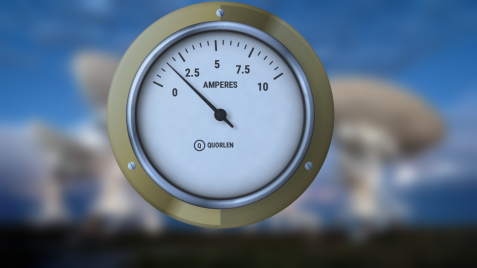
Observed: 1.5 A
